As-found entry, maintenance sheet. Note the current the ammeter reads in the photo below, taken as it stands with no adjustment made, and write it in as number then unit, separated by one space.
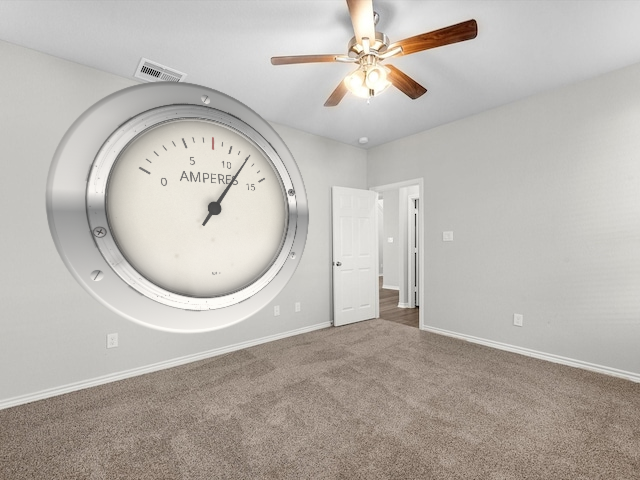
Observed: 12 A
